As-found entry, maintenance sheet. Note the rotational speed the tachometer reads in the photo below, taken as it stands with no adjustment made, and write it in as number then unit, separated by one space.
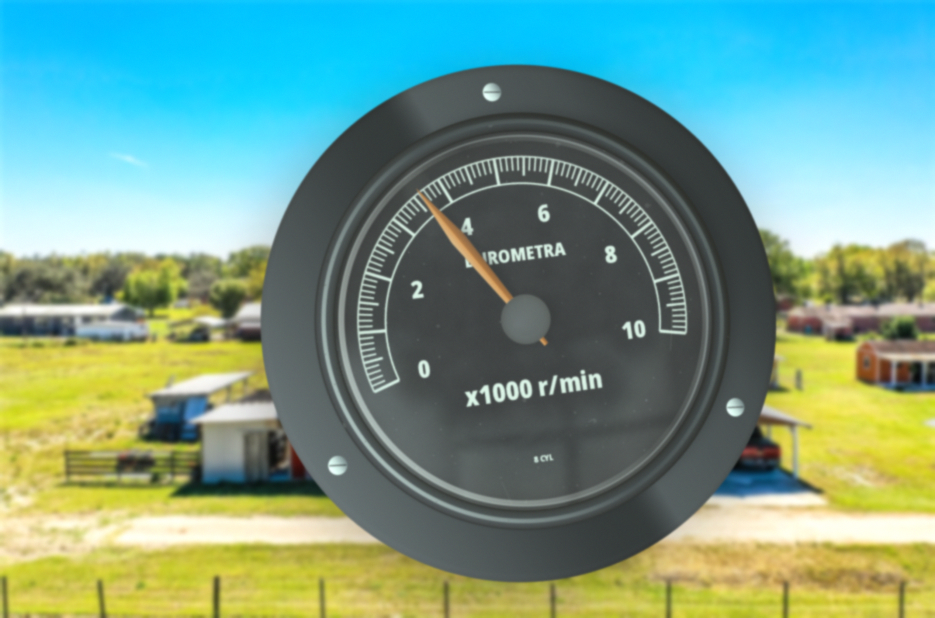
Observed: 3600 rpm
